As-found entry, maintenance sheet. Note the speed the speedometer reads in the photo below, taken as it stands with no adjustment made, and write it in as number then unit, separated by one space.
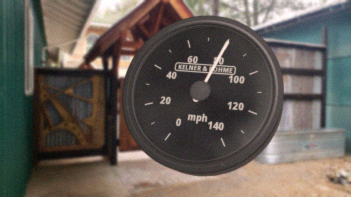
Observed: 80 mph
